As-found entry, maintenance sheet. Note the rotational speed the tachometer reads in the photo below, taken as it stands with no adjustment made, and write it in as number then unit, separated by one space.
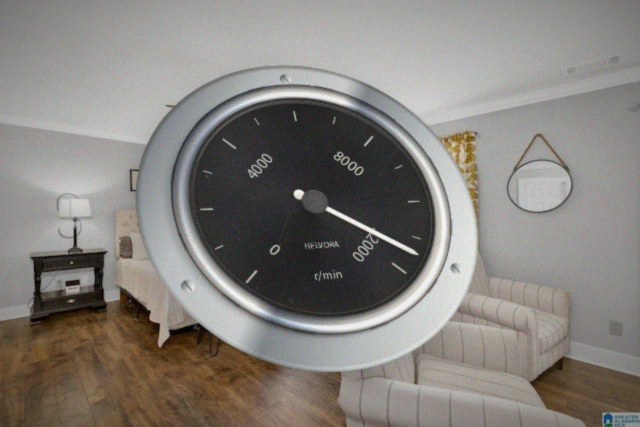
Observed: 11500 rpm
